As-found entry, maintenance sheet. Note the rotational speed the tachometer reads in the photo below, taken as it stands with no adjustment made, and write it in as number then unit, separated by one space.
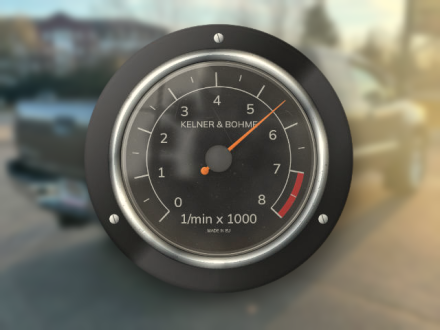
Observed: 5500 rpm
